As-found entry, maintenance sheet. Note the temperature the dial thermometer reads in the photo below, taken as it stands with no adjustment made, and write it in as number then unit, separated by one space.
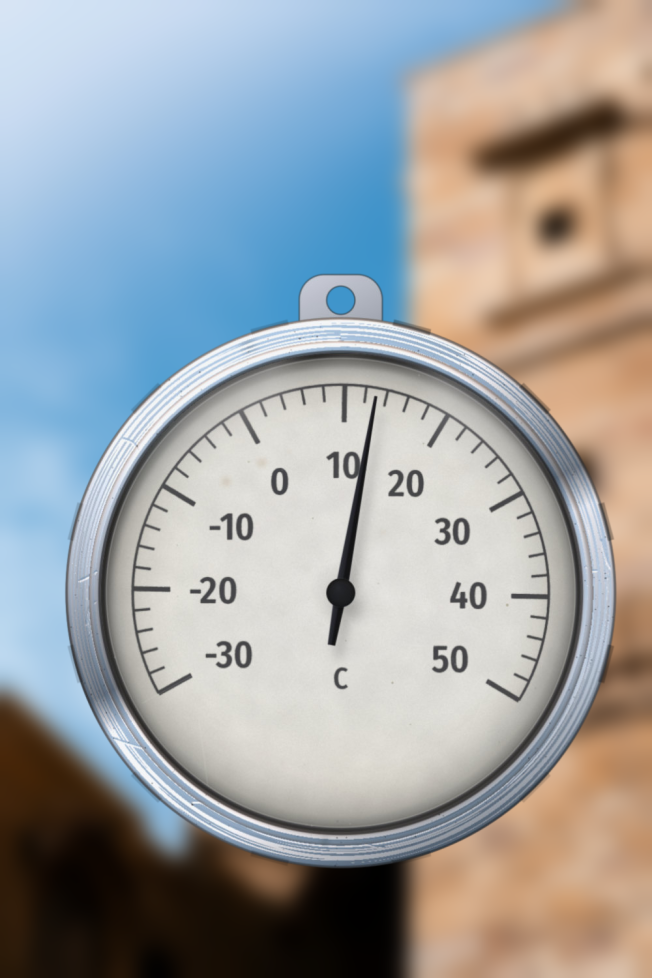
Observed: 13 °C
